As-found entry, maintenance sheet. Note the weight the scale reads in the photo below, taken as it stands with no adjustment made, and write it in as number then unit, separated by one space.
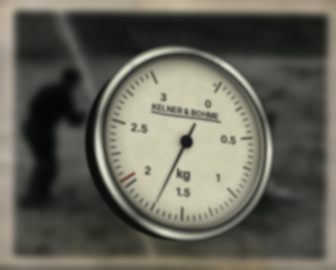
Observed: 1.75 kg
